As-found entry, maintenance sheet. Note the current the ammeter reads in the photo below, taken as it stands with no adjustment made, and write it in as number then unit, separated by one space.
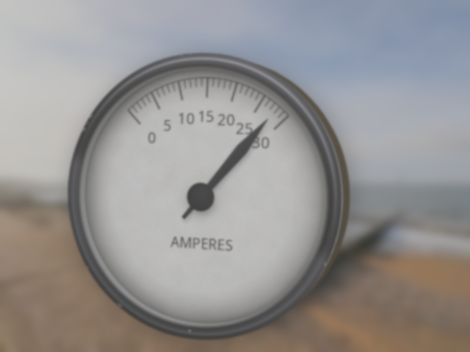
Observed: 28 A
